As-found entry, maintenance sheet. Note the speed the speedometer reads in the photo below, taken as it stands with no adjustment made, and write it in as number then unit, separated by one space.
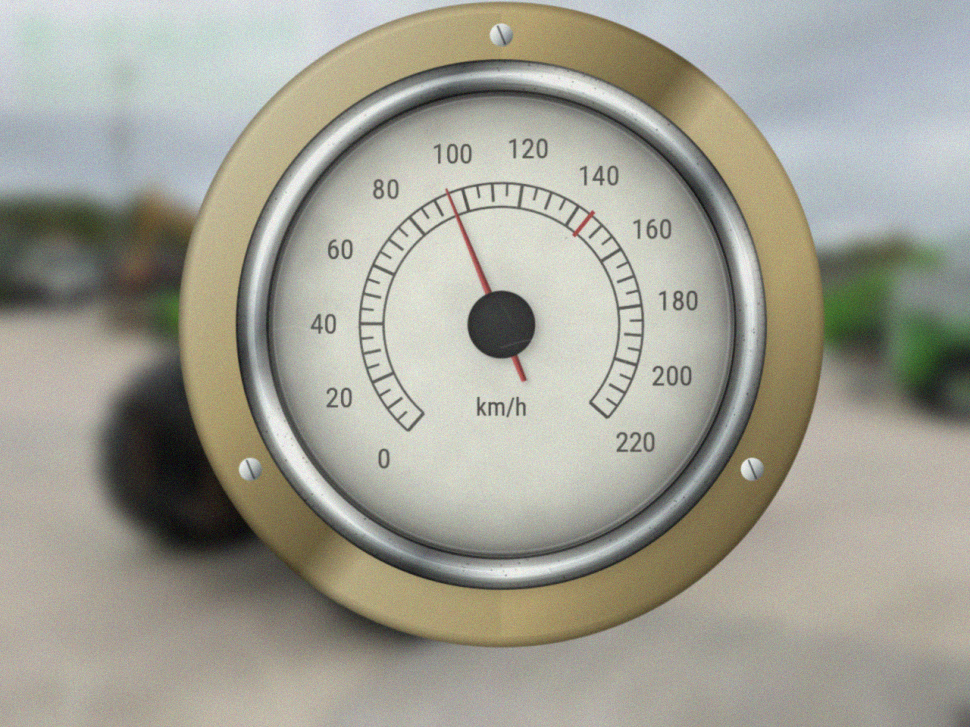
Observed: 95 km/h
